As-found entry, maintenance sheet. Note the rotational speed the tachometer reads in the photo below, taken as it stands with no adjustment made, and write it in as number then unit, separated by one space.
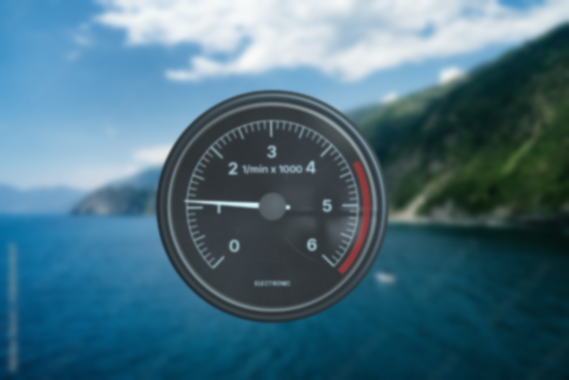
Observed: 1100 rpm
